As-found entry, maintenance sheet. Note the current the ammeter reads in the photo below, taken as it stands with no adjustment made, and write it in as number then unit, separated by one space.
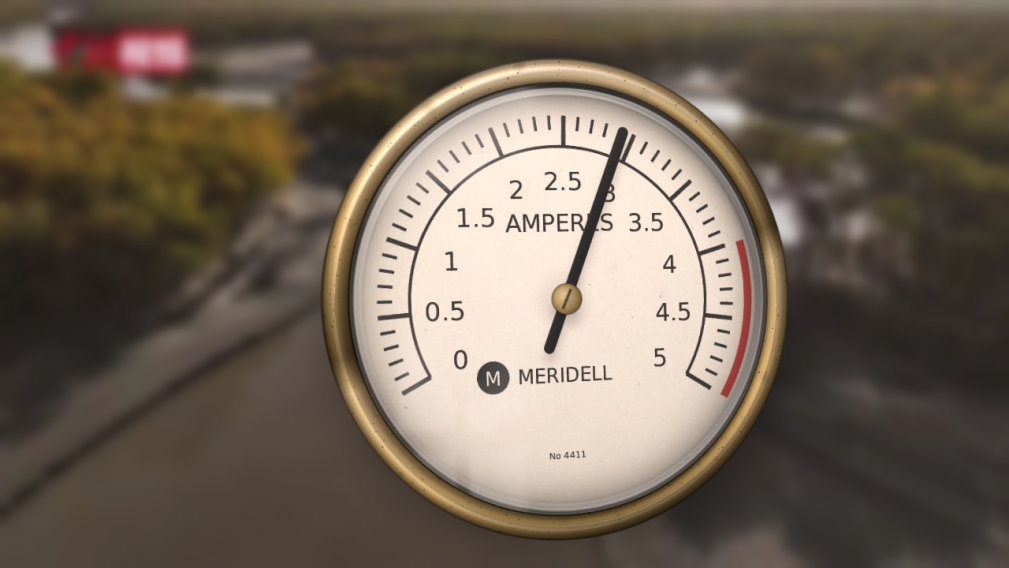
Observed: 2.9 A
